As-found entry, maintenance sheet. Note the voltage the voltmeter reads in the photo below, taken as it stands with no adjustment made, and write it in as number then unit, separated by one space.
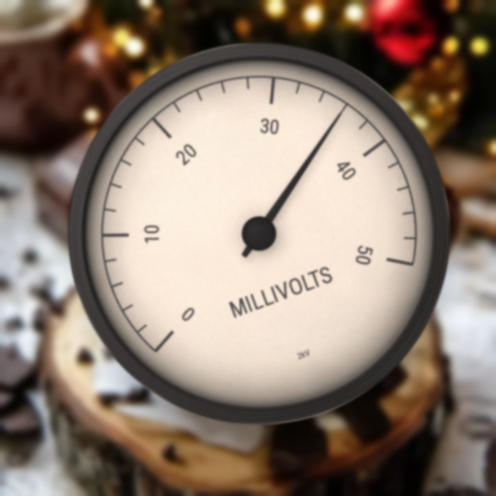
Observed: 36 mV
